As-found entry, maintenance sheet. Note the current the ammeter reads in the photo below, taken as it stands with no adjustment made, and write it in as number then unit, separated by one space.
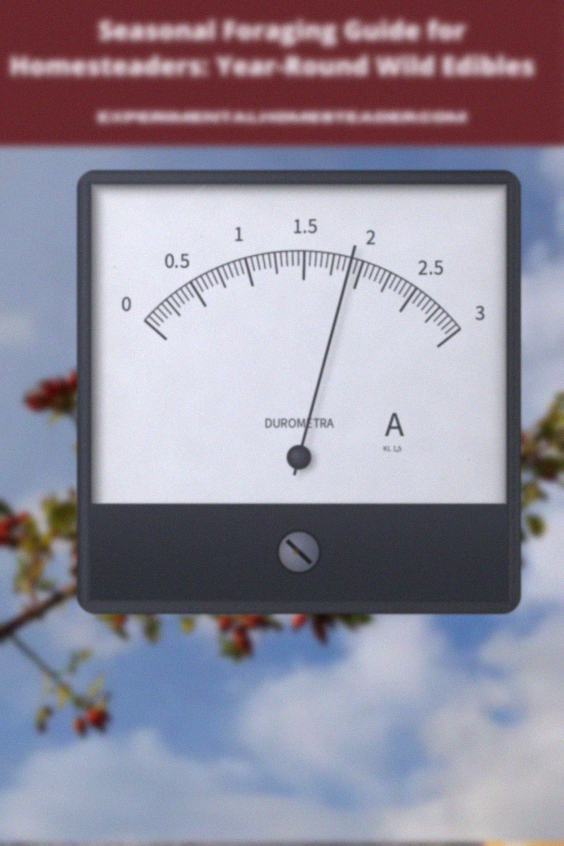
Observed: 1.9 A
